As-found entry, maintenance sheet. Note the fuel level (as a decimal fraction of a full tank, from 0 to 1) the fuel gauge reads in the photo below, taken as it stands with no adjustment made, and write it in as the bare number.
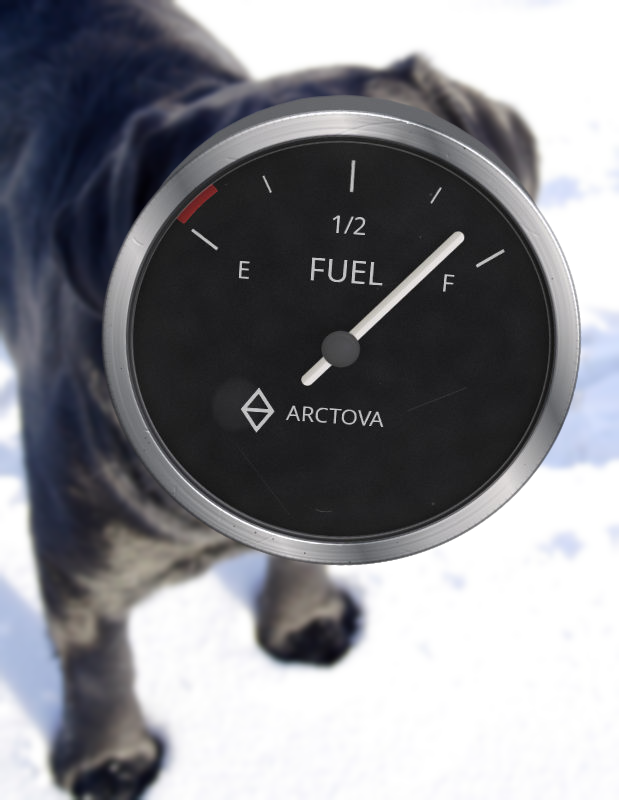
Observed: 0.875
